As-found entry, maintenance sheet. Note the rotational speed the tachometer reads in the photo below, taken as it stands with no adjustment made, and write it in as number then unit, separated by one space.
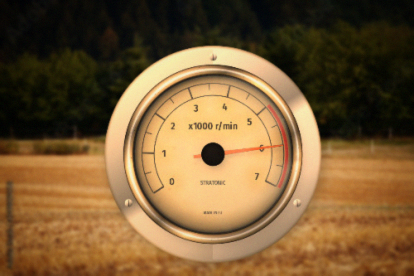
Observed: 6000 rpm
